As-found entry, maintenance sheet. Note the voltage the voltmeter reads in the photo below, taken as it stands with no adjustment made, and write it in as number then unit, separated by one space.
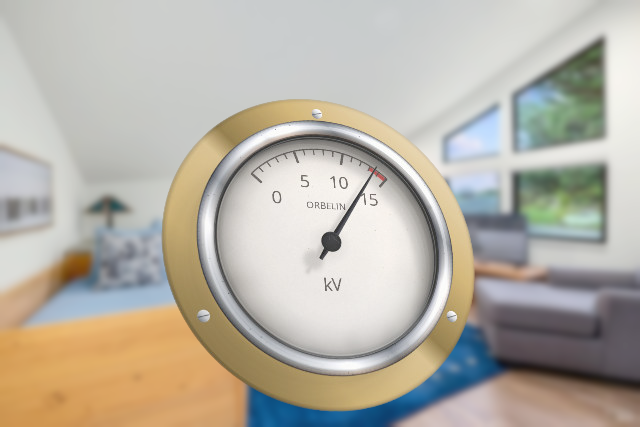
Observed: 13.5 kV
